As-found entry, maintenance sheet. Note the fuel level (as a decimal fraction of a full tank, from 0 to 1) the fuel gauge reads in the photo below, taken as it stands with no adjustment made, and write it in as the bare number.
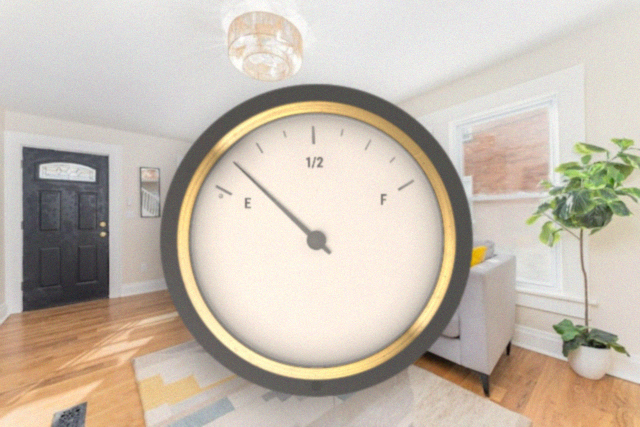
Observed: 0.125
